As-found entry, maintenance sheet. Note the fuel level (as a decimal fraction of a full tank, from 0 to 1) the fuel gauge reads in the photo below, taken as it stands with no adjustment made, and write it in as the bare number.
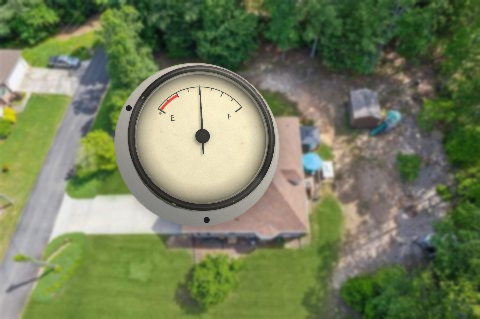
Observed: 0.5
